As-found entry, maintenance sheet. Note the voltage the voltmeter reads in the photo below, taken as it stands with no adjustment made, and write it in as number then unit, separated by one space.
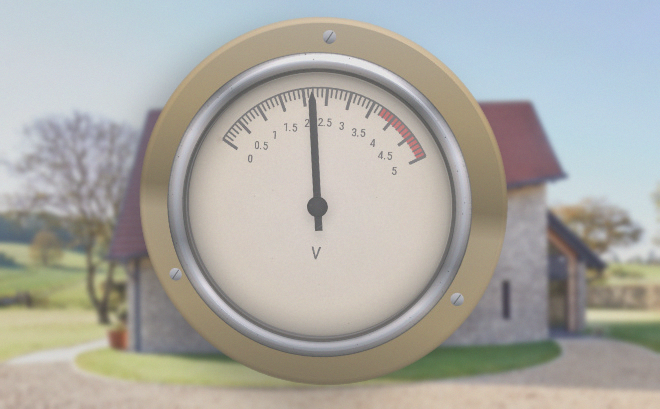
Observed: 2.2 V
